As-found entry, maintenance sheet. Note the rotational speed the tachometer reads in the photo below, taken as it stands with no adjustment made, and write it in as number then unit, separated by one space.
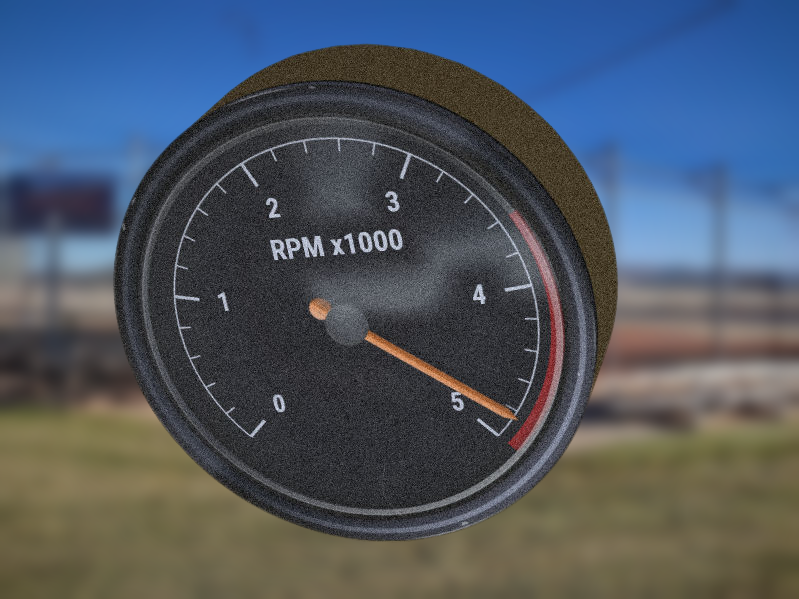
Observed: 4800 rpm
